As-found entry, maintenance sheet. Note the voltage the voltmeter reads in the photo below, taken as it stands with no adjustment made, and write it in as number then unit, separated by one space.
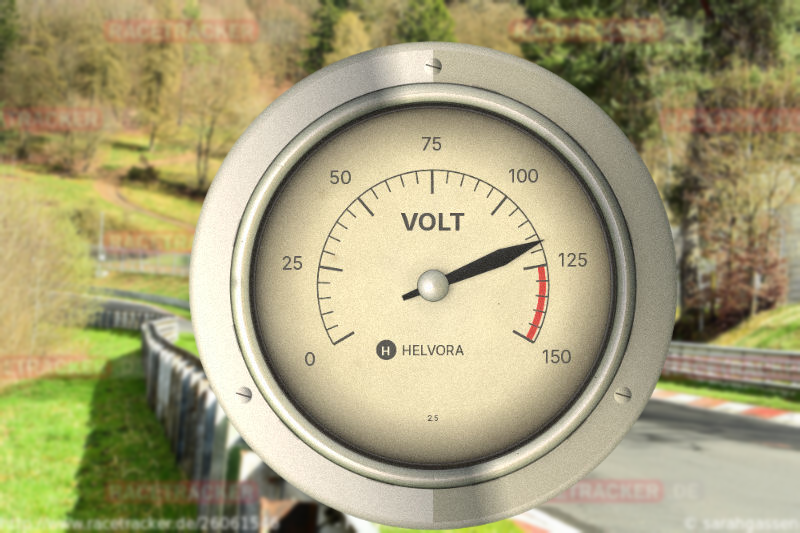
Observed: 117.5 V
